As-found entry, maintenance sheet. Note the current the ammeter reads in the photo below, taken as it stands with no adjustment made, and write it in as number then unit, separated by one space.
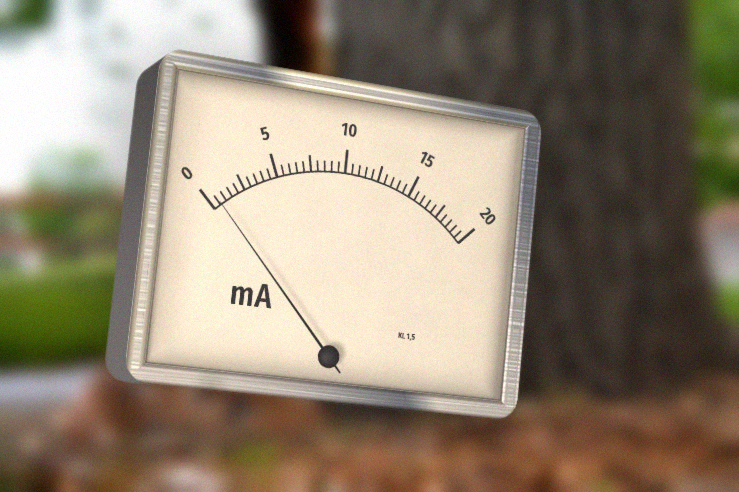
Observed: 0.5 mA
